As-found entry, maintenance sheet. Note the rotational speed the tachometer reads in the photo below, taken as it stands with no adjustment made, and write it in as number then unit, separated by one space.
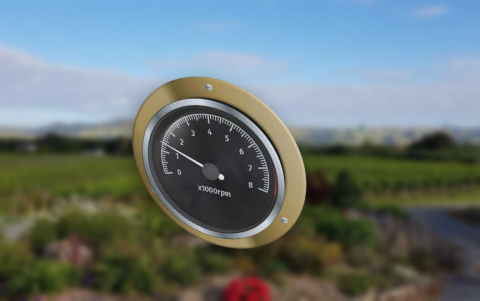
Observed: 1500 rpm
